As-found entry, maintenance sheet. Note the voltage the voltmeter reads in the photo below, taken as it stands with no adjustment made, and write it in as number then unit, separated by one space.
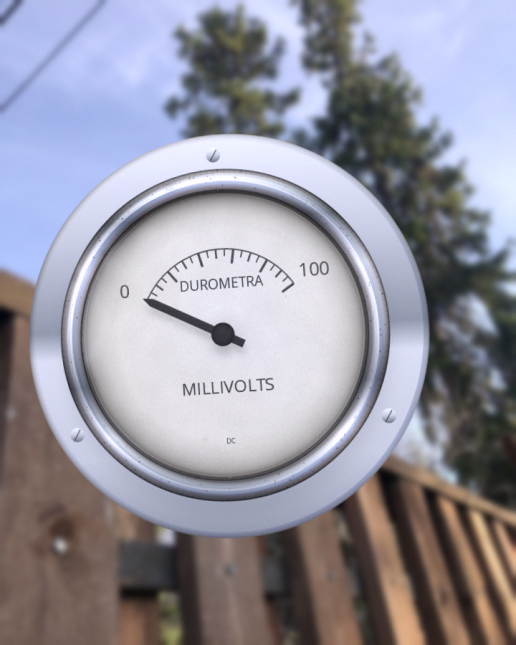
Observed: 0 mV
